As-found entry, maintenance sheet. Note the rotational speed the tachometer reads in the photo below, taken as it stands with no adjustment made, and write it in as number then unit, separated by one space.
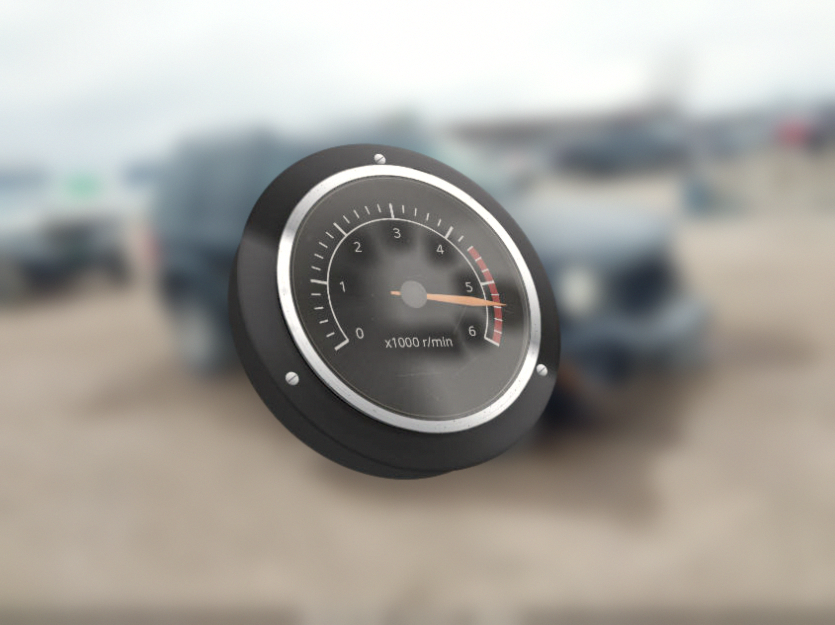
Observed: 5400 rpm
